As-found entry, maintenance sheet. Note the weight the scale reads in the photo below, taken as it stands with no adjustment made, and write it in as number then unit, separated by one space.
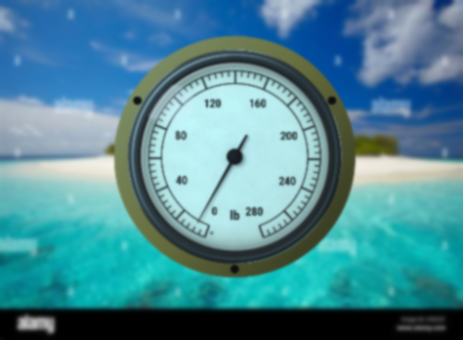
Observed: 8 lb
